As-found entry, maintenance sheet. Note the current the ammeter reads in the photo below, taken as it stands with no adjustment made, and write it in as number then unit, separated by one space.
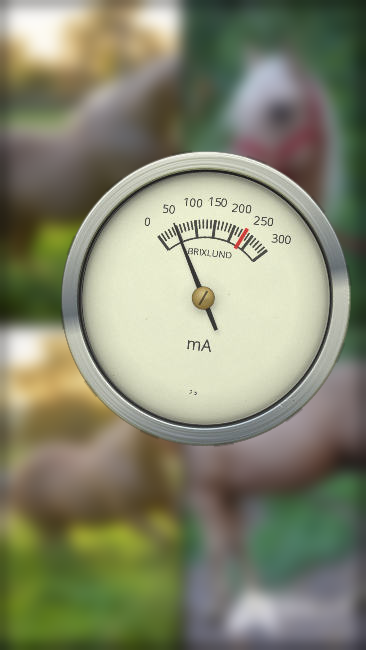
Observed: 50 mA
